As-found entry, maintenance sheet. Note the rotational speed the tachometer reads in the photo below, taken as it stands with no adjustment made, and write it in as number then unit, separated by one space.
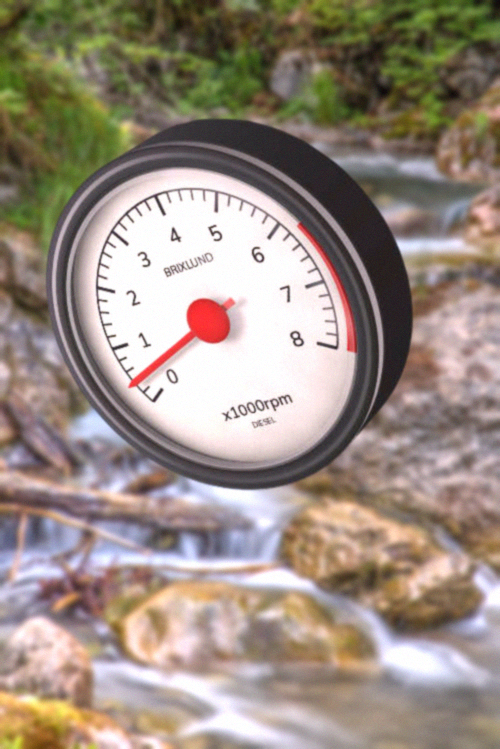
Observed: 400 rpm
